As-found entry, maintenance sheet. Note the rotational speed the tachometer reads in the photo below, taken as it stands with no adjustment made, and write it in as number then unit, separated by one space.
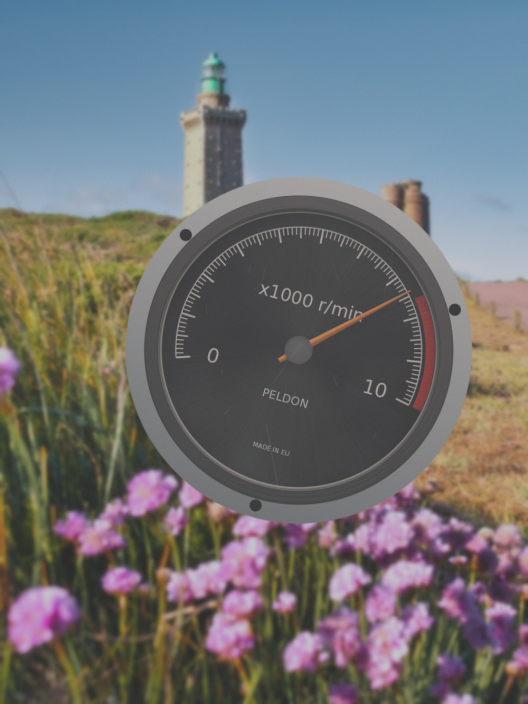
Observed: 7400 rpm
